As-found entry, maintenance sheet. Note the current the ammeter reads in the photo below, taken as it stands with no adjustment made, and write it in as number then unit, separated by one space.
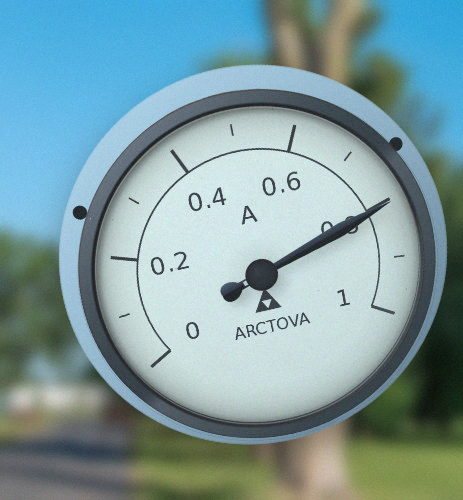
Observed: 0.8 A
